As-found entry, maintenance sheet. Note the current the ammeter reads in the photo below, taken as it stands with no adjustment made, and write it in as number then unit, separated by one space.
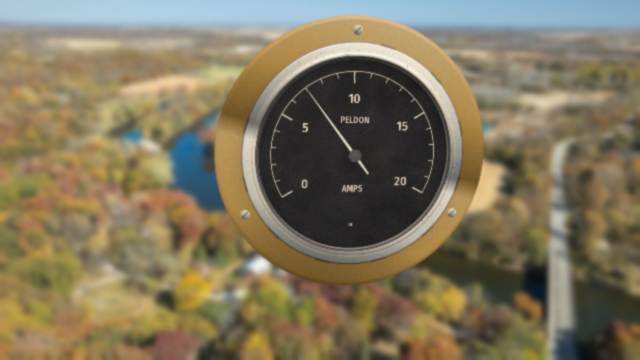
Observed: 7 A
